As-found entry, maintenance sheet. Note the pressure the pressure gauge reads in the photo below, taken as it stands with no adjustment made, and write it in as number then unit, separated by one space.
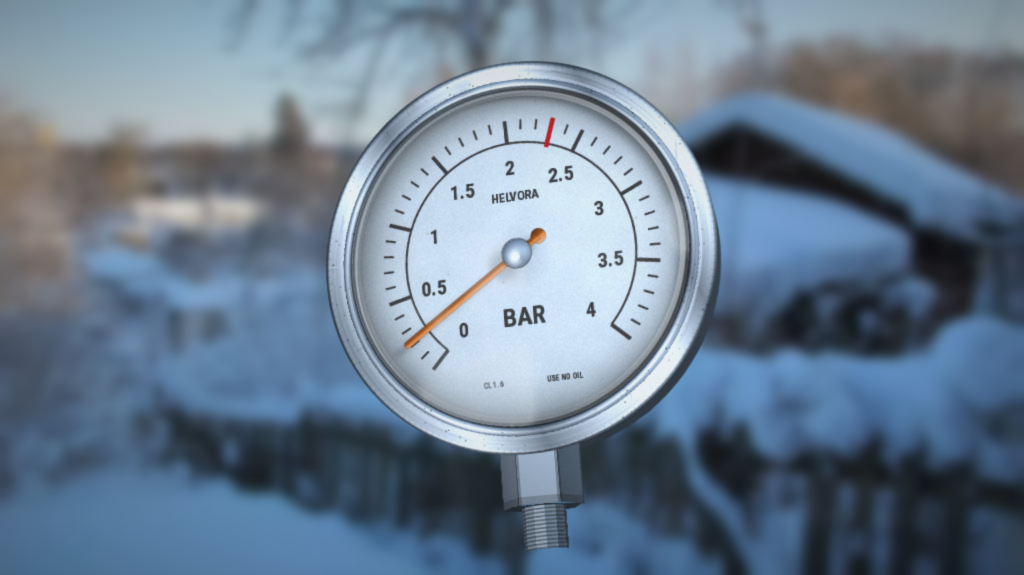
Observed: 0.2 bar
